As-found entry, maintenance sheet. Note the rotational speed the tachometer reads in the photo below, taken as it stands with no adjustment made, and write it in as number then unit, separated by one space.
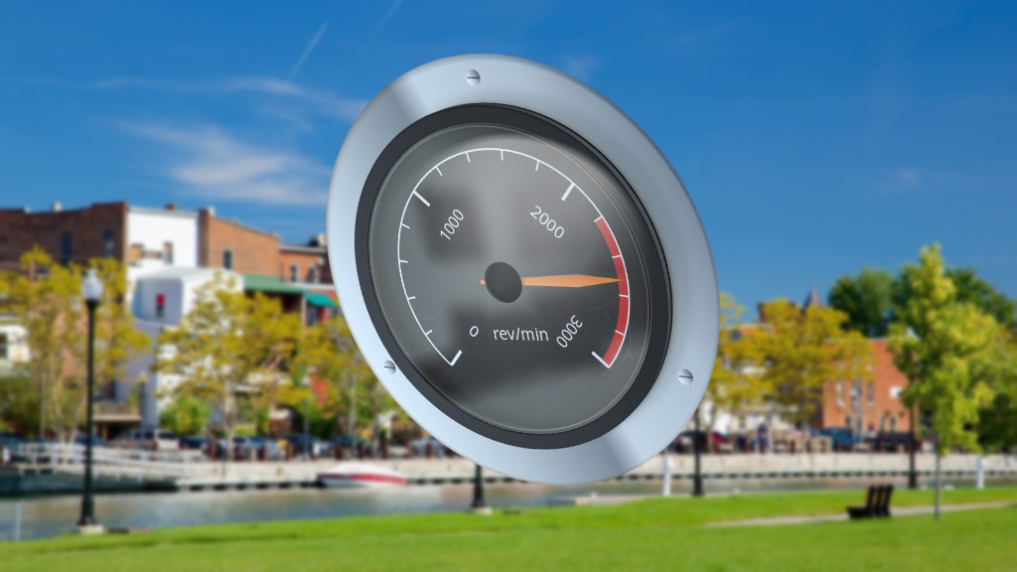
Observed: 2500 rpm
